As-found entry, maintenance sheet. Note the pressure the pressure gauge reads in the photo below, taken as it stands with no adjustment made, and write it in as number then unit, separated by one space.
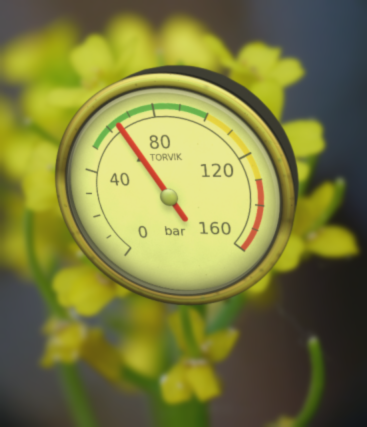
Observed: 65 bar
